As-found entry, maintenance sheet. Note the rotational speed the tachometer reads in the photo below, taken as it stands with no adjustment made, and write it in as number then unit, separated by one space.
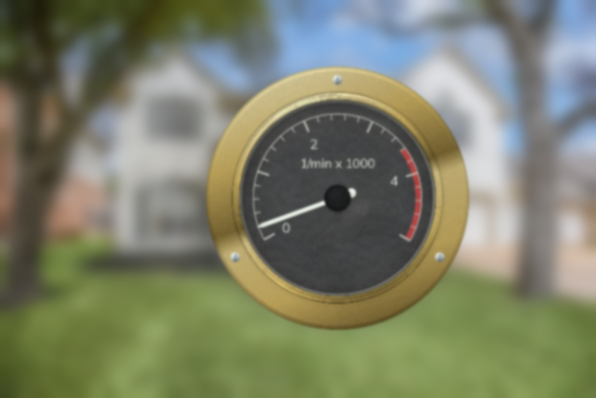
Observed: 200 rpm
